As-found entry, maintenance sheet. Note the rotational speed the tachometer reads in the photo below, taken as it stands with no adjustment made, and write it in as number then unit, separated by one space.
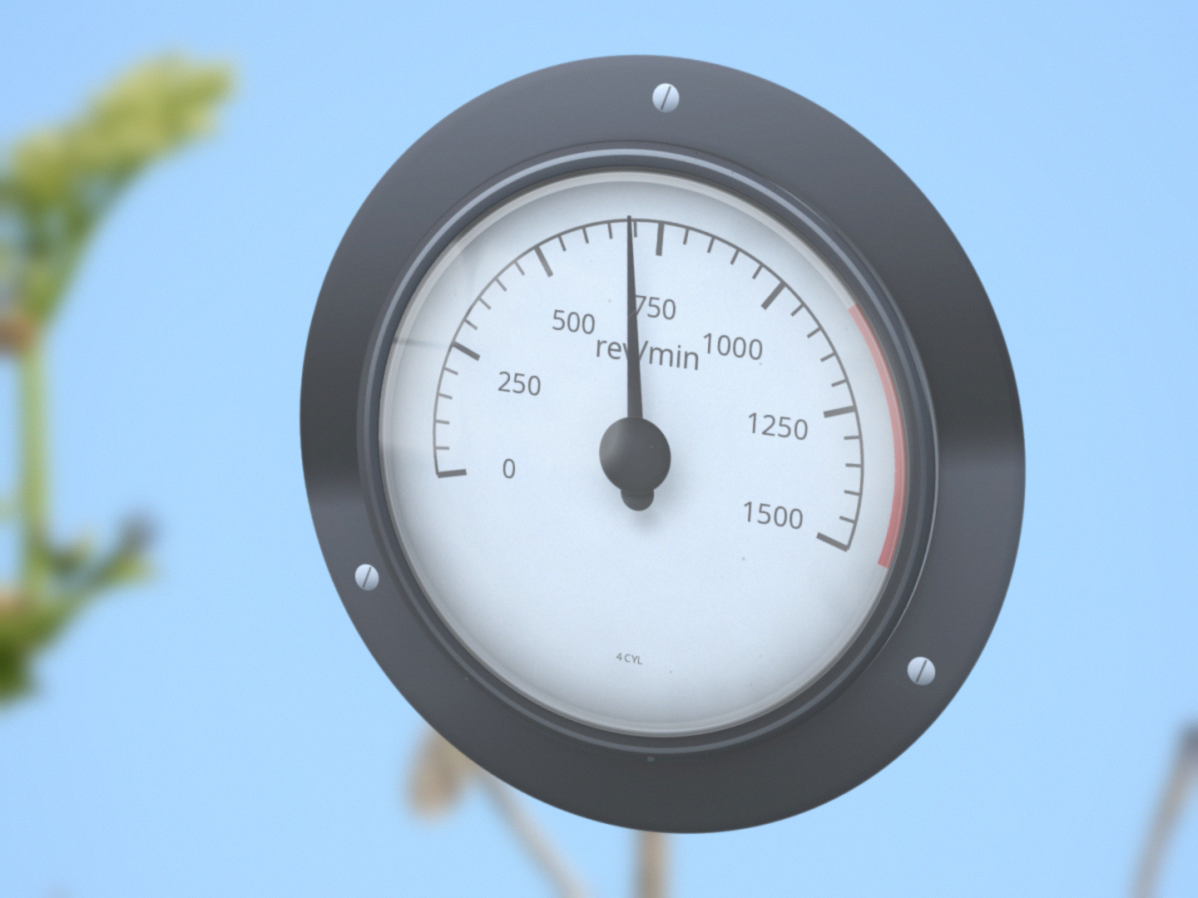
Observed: 700 rpm
